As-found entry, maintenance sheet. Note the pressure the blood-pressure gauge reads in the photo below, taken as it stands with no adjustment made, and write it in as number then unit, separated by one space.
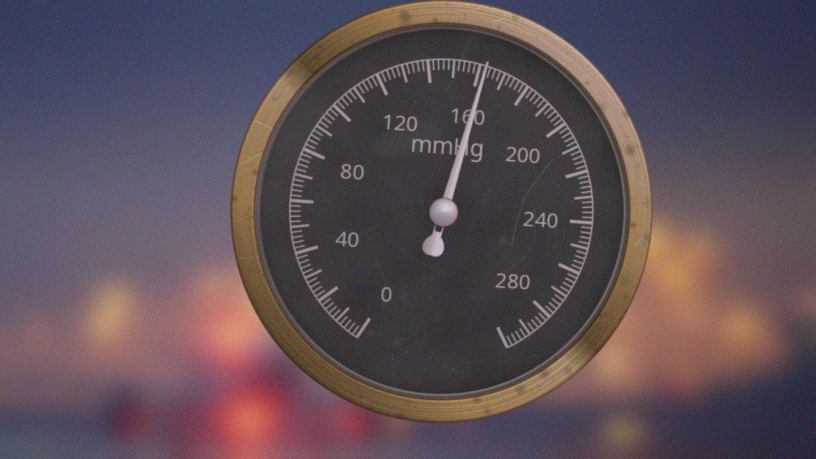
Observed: 162 mmHg
